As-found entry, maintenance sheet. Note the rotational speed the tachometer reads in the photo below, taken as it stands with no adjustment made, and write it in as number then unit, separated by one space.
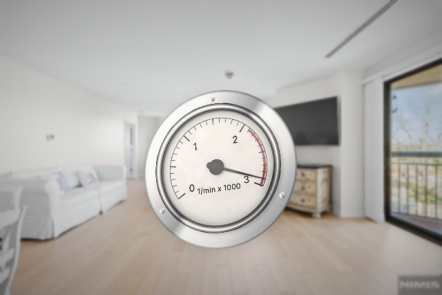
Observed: 2900 rpm
